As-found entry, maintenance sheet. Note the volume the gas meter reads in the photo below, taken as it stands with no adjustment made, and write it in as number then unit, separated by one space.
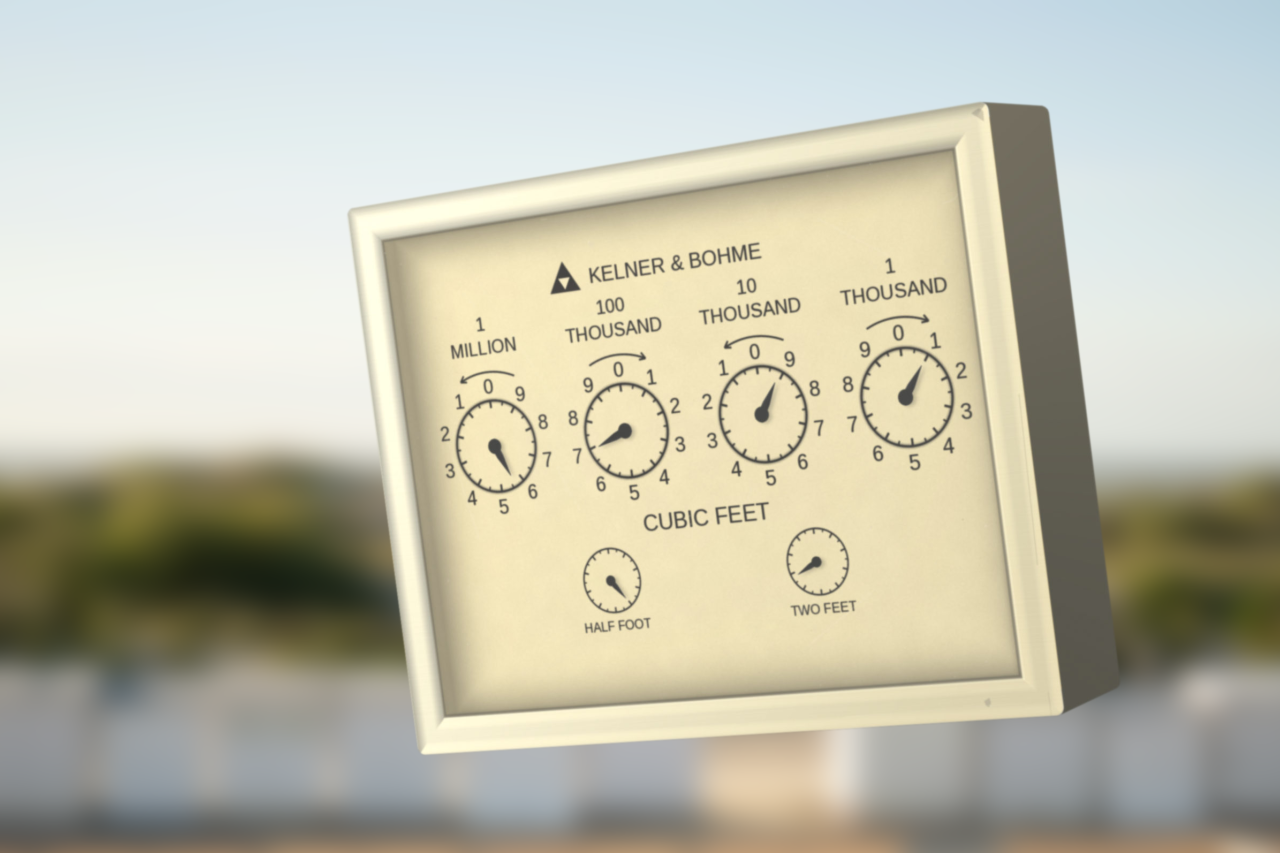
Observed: 569100 ft³
